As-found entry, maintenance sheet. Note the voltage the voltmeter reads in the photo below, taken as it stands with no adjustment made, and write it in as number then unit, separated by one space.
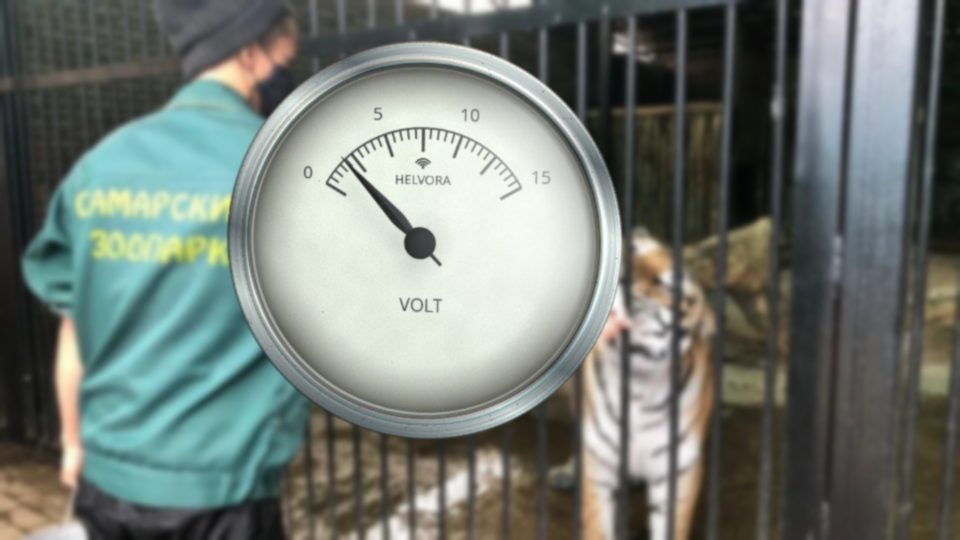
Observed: 2 V
